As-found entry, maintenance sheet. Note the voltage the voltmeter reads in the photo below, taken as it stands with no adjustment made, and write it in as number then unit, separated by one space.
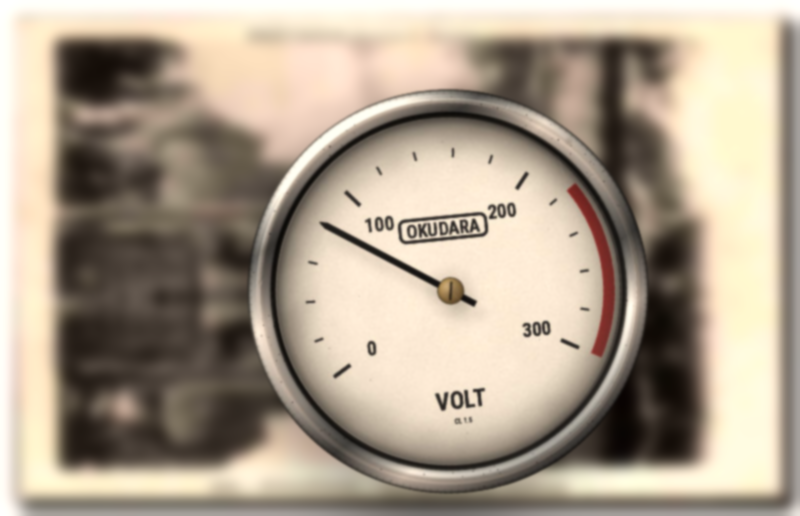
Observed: 80 V
